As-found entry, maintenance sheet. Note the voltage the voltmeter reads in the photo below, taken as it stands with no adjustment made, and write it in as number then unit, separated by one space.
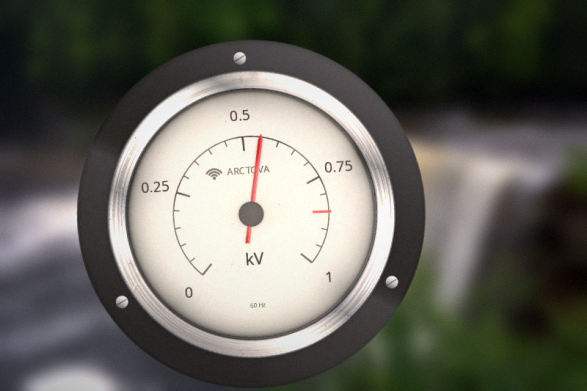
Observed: 0.55 kV
